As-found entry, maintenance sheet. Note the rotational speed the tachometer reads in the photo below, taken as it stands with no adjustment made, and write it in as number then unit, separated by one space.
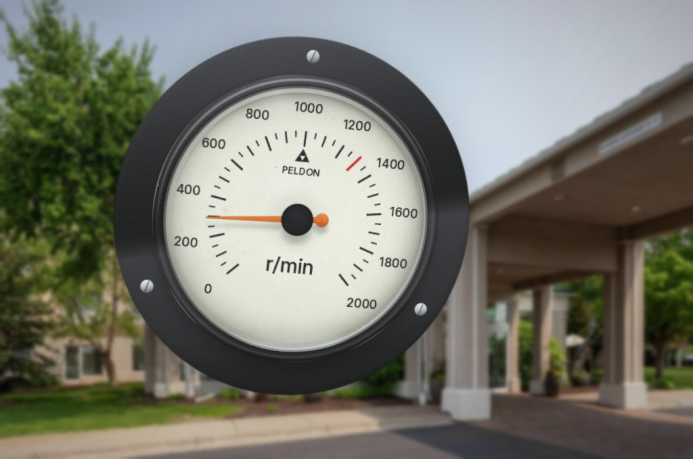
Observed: 300 rpm
